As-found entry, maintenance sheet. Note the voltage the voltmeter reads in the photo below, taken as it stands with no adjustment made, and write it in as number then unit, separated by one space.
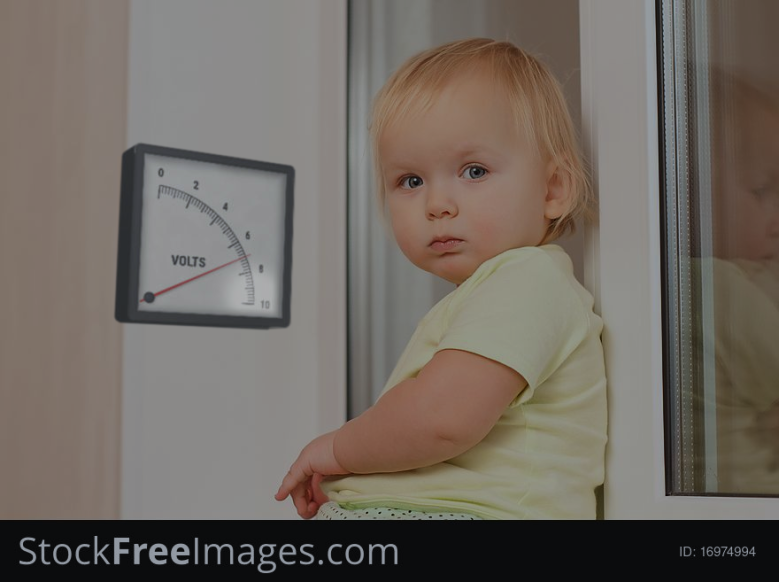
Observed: 7 V
